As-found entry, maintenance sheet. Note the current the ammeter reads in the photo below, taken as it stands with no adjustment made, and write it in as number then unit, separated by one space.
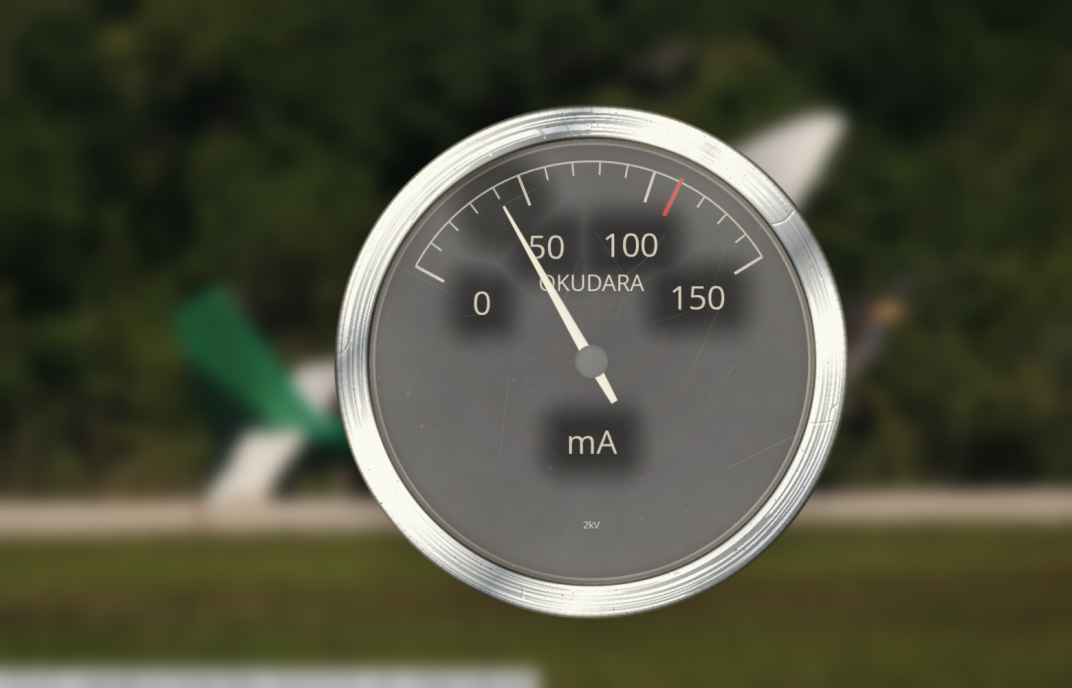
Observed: 40 mA
